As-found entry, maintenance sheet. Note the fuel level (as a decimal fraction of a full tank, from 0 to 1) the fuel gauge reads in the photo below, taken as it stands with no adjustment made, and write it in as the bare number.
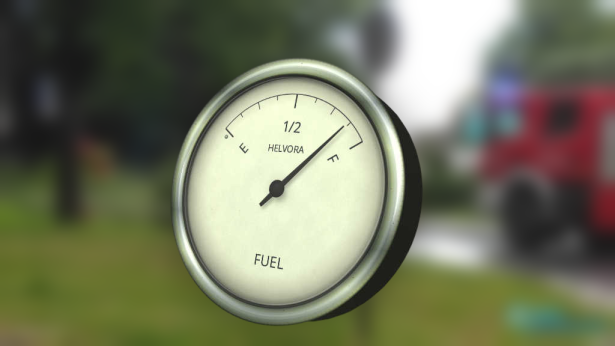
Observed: 0.875
